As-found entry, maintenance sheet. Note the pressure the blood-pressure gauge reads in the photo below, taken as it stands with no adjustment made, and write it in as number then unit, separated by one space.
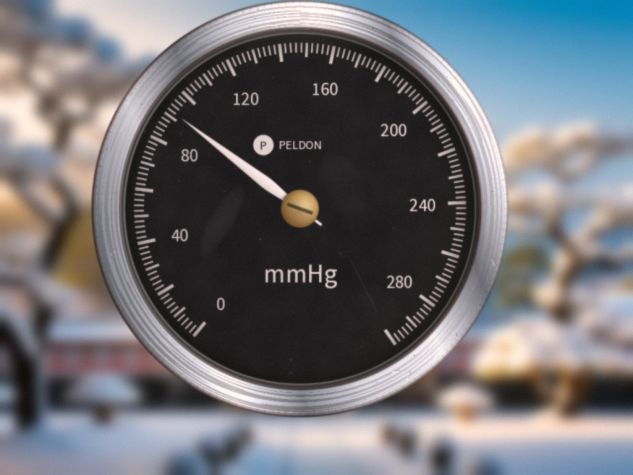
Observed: 92 mmHg
